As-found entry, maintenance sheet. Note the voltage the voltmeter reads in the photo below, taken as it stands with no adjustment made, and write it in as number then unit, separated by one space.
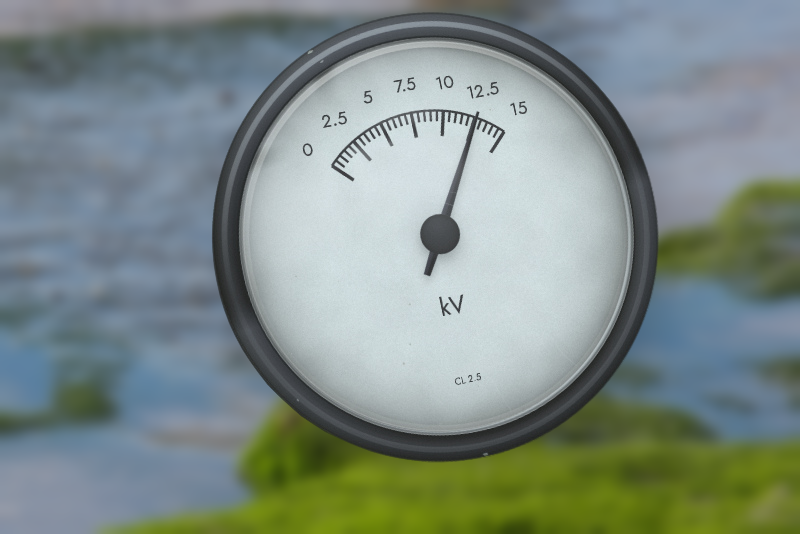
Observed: 12.5 kV
